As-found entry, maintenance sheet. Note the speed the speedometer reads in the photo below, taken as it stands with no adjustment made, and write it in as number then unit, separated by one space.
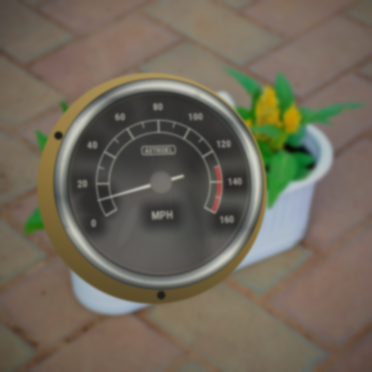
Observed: 10 mph
